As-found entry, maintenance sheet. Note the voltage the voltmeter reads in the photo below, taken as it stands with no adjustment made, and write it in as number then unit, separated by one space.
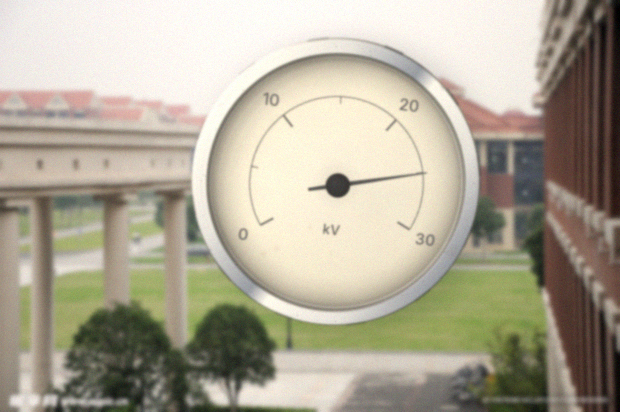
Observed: 25 kV
